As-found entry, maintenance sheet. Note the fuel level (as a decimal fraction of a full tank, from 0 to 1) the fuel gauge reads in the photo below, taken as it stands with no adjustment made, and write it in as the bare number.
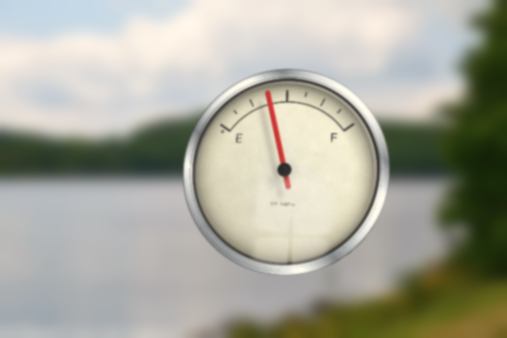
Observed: 0.375
